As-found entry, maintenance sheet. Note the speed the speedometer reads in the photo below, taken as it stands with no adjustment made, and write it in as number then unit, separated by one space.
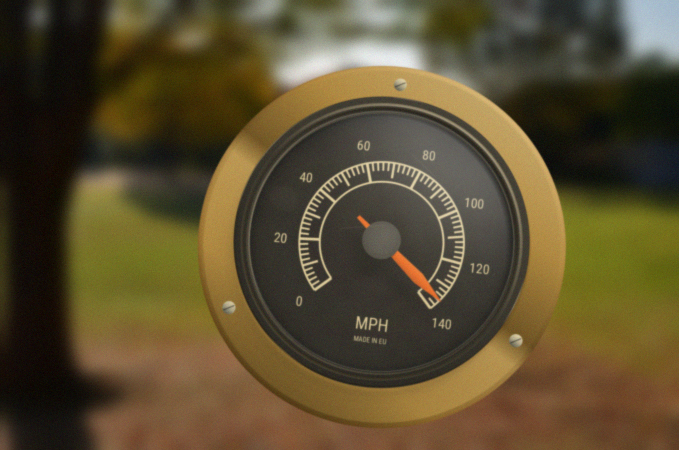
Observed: 136 mph
